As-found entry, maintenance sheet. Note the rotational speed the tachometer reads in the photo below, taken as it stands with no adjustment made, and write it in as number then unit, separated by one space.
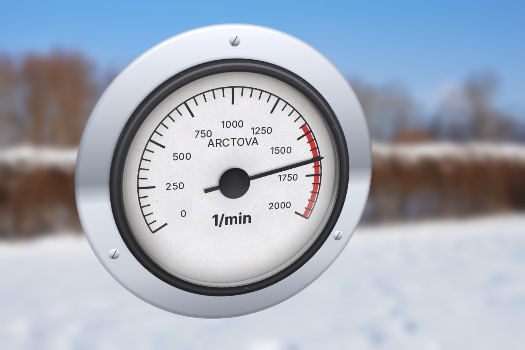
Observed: 1650 rpm
